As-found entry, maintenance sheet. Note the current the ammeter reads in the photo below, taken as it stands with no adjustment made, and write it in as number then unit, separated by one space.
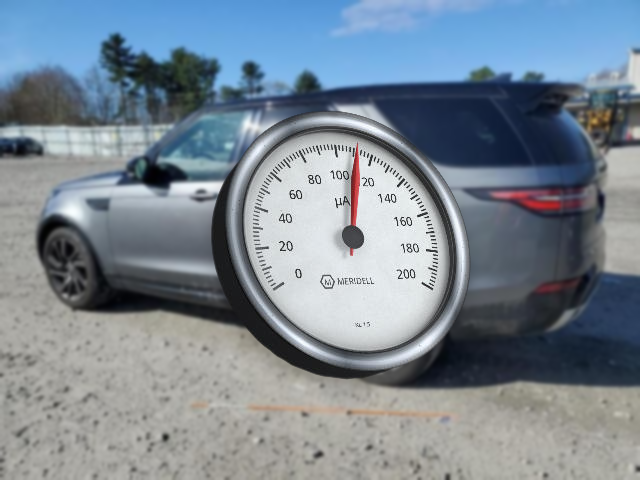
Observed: 110 µA
